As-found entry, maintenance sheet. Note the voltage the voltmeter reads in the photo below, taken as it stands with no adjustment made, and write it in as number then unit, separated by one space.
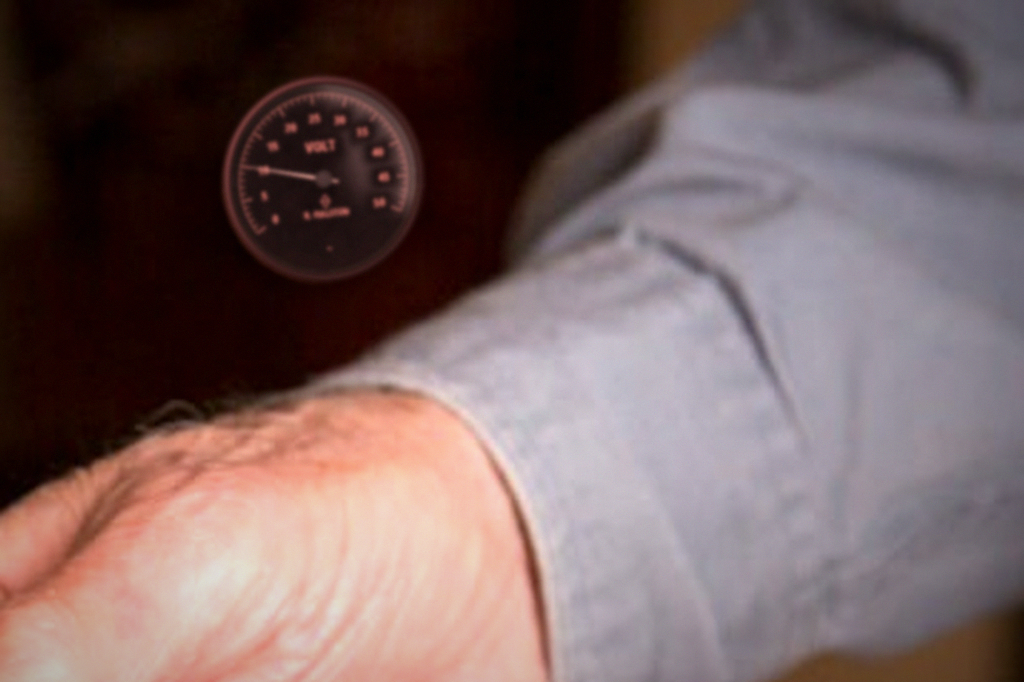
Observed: 10 V
